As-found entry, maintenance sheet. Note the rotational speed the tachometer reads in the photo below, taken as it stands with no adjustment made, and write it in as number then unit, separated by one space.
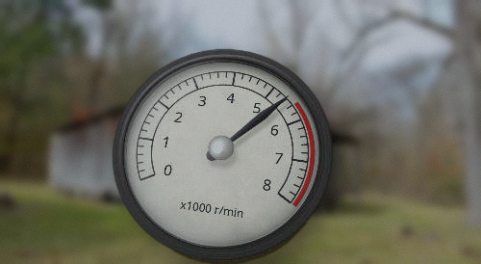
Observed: 5400 rpm
